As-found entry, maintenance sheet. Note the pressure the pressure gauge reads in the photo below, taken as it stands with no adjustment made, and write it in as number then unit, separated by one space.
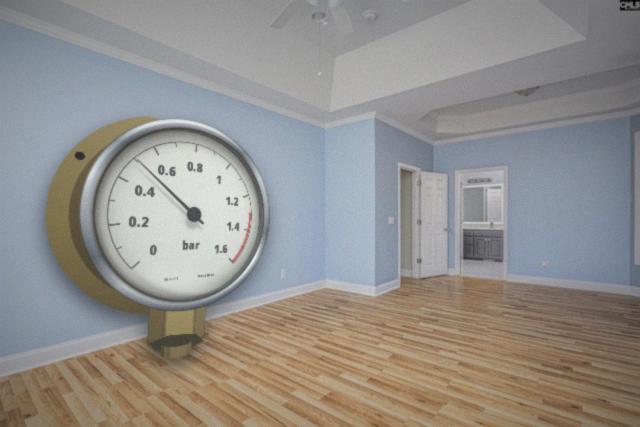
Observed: 0.5 bar
